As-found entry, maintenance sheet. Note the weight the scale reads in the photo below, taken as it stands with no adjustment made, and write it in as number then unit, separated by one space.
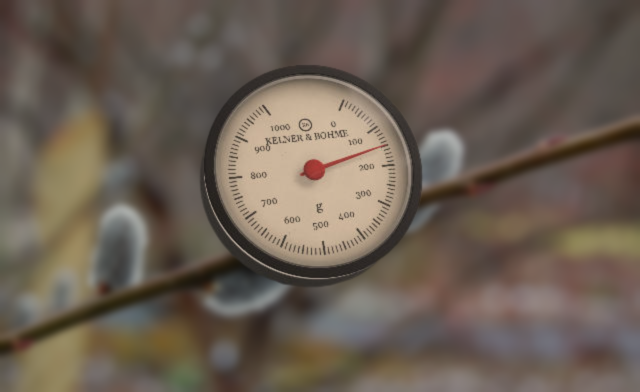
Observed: 150 g
